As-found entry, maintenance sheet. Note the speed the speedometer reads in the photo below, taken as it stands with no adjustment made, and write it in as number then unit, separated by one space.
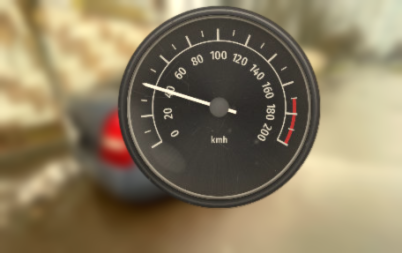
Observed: 40 km/h
